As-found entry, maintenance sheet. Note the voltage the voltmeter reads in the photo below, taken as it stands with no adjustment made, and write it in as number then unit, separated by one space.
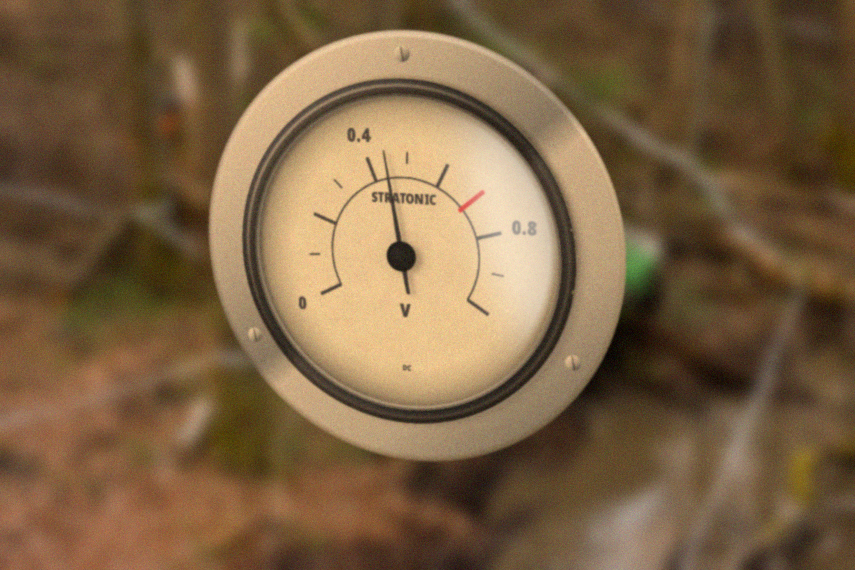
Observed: 0.45 V
